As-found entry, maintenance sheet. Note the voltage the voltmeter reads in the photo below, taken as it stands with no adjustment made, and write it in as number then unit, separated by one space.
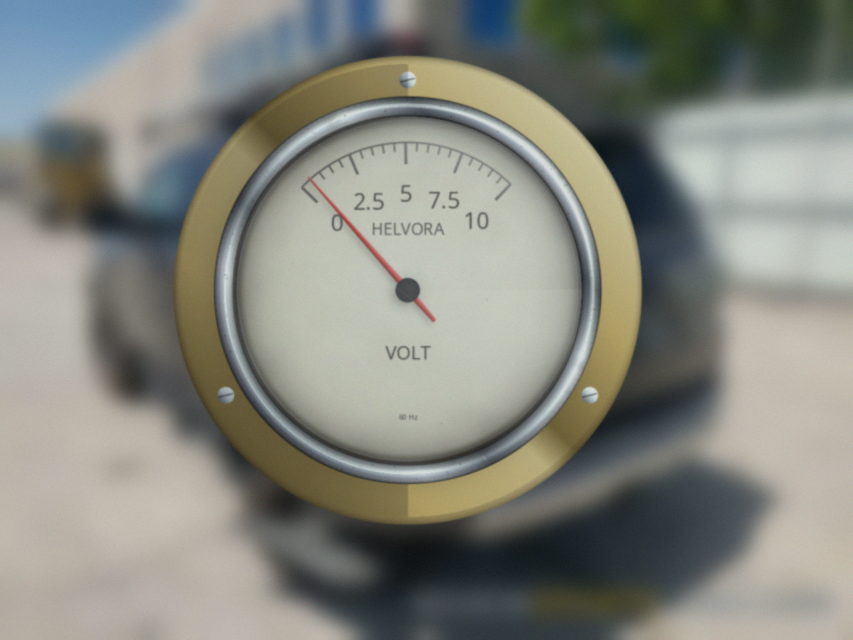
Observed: 0.5 V
